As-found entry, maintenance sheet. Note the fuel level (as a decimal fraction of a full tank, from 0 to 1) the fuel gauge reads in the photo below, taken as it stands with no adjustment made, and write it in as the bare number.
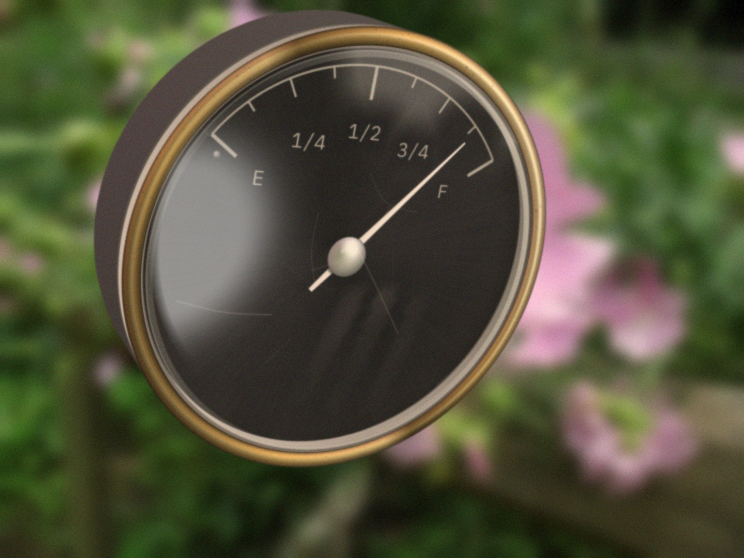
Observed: 0.875
